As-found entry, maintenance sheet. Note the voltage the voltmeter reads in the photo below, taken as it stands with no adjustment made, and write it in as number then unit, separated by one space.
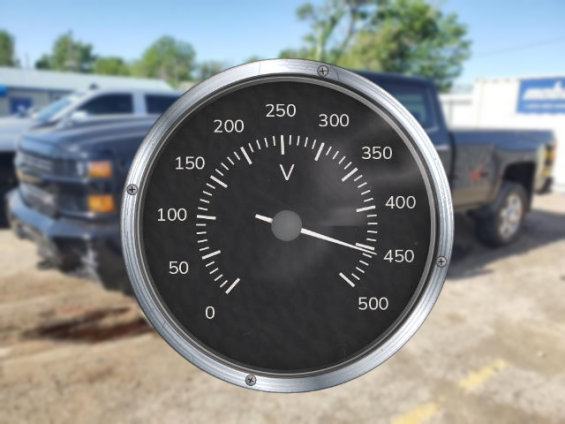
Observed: 455 V
